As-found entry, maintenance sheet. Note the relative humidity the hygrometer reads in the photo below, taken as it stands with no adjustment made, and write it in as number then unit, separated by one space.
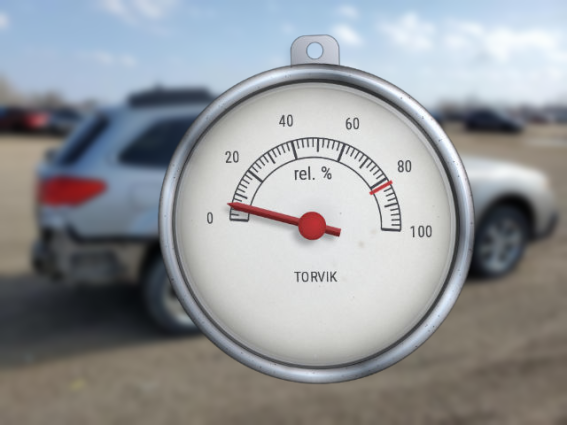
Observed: 6 %
